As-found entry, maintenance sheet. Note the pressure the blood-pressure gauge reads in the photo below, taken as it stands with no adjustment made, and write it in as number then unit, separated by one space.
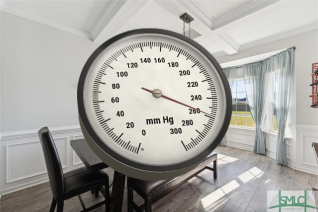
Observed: 260 mmHg
